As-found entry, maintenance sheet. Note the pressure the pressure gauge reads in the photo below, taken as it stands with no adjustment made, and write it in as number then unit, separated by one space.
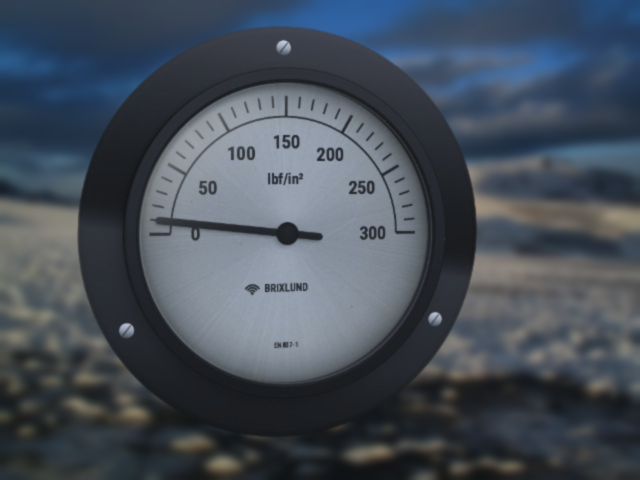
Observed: 10 psi
